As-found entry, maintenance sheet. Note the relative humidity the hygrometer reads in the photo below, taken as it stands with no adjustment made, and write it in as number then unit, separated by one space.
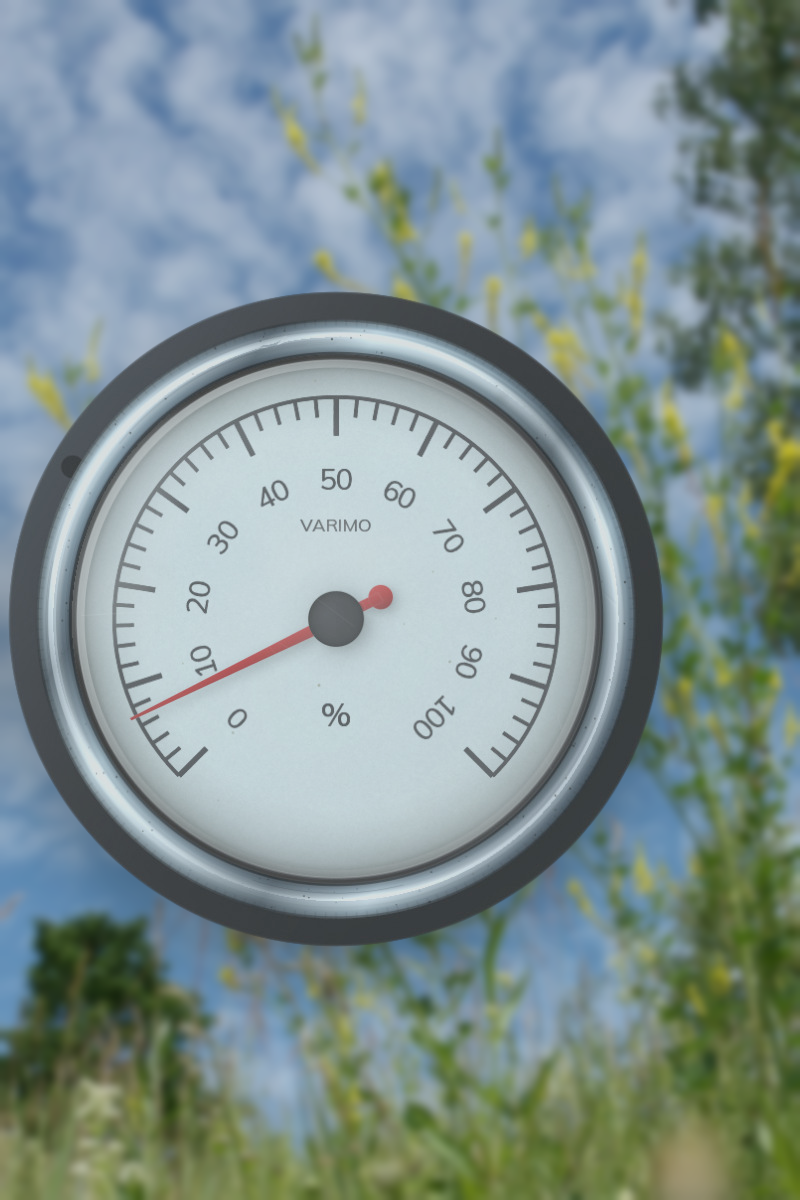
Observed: 7 %
